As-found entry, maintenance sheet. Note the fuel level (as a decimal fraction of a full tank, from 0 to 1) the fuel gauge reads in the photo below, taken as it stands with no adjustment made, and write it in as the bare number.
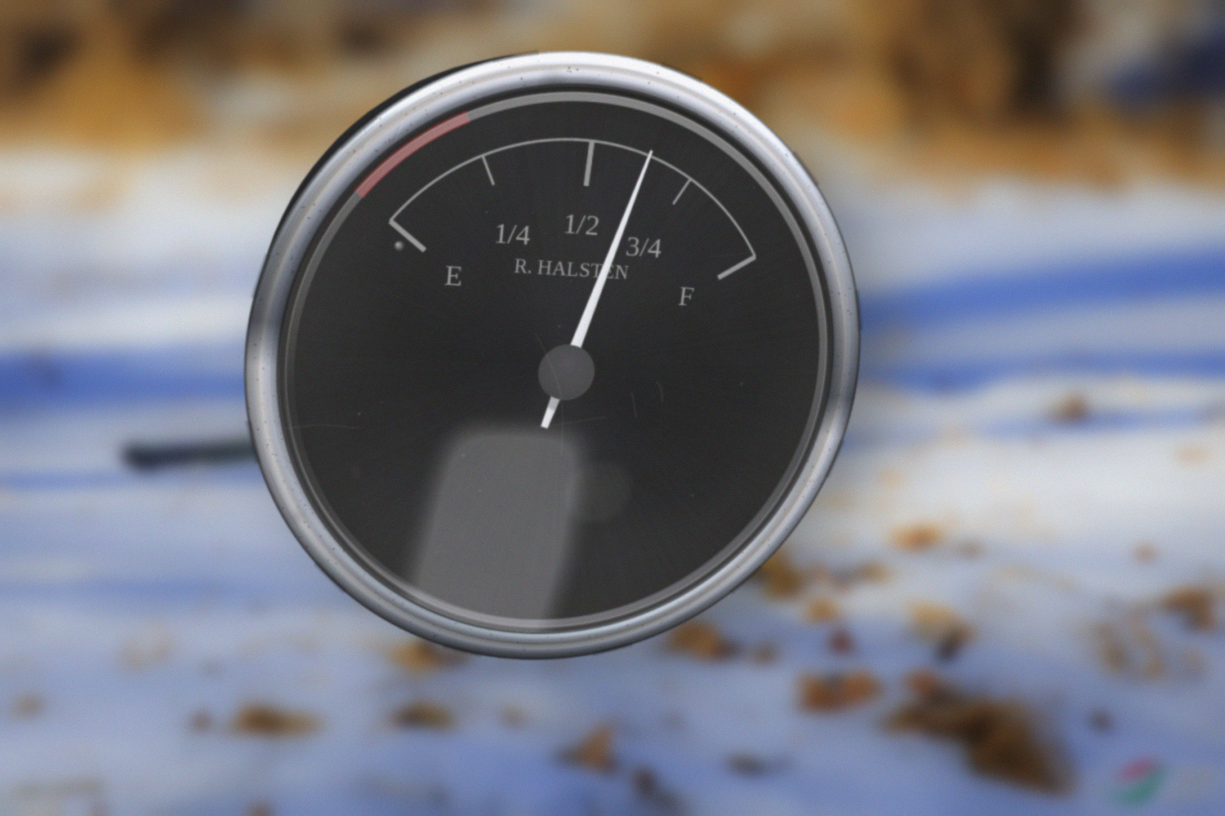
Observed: 0.625
